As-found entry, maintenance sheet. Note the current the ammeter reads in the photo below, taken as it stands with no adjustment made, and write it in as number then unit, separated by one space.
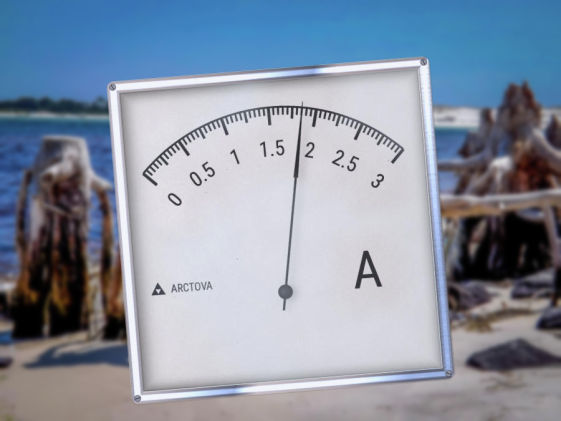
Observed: 1.85 A
